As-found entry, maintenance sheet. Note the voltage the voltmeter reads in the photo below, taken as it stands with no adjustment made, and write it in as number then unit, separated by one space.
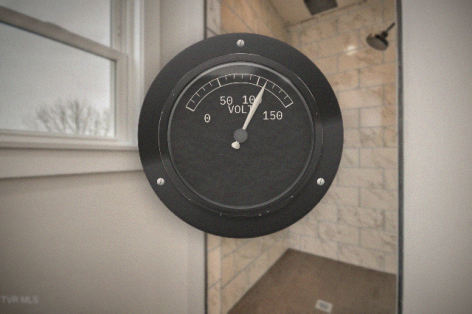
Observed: 110 V
